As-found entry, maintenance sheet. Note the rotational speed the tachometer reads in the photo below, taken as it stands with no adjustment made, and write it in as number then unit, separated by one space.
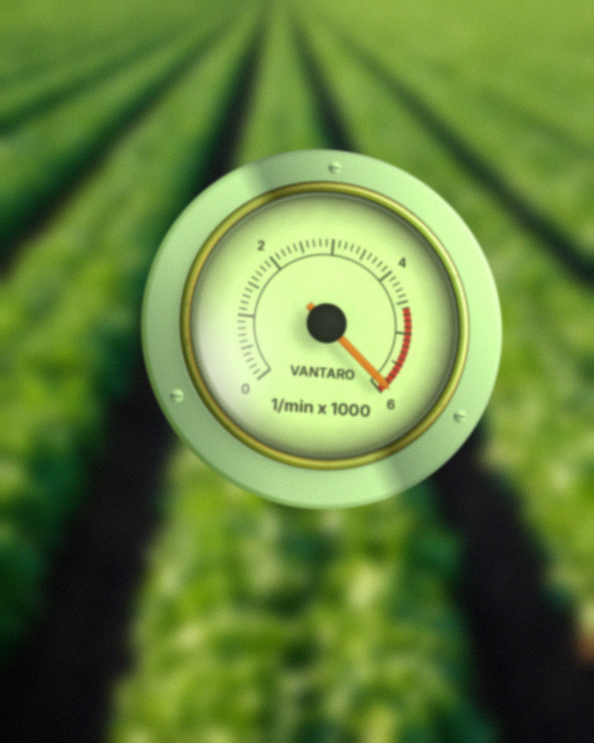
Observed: 5900 rpm
